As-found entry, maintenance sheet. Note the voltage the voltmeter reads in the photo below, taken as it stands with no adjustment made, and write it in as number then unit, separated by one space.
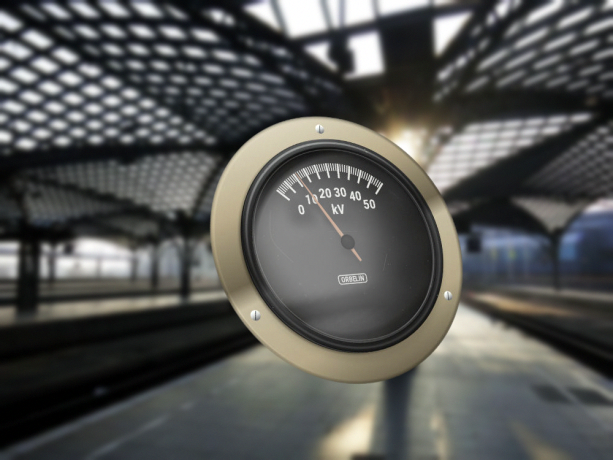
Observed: 10 kV
